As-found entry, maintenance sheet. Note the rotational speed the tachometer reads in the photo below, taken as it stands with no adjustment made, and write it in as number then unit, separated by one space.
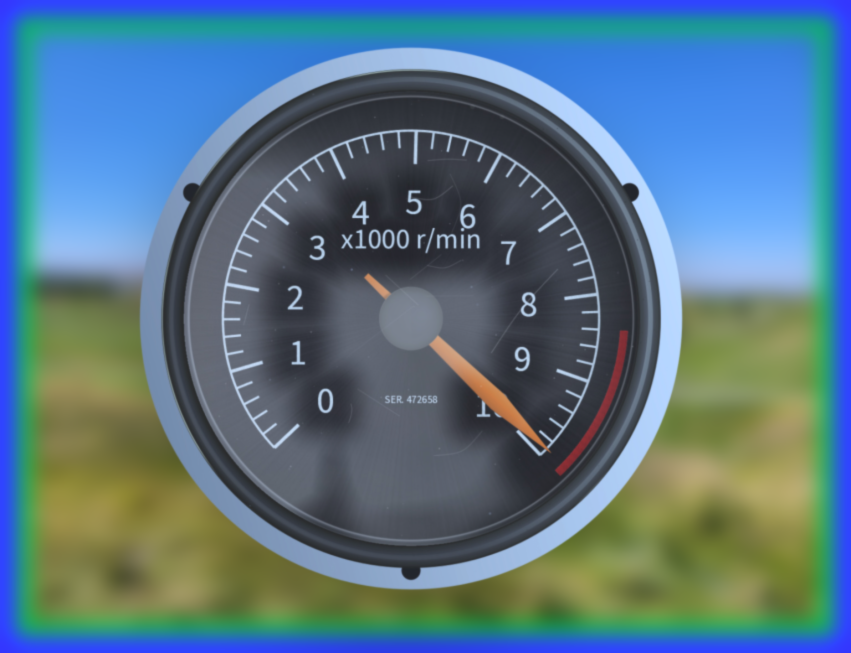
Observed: 9900 rpm
